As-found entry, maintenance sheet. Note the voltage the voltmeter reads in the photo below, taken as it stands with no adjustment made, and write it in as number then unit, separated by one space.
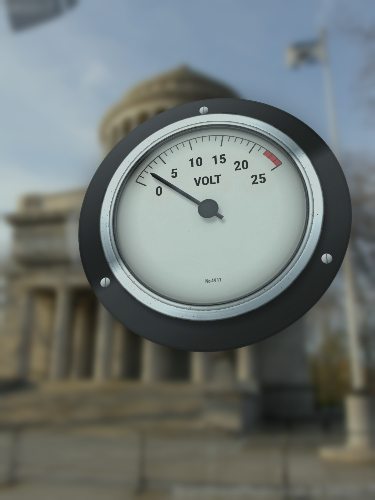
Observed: 2 V
